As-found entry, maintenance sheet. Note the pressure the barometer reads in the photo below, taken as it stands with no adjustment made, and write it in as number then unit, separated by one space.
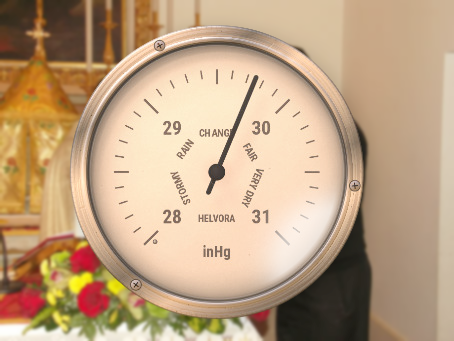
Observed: 29.75 inHg
